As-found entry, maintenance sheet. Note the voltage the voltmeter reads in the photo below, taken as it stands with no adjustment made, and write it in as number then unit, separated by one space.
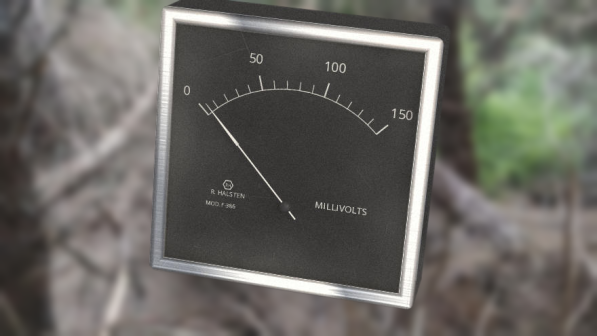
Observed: 5 mV
